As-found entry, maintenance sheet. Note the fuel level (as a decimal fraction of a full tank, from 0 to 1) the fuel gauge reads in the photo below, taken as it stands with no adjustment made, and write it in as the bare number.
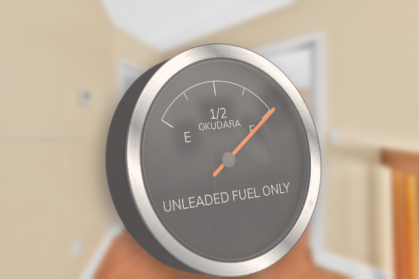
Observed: 1
